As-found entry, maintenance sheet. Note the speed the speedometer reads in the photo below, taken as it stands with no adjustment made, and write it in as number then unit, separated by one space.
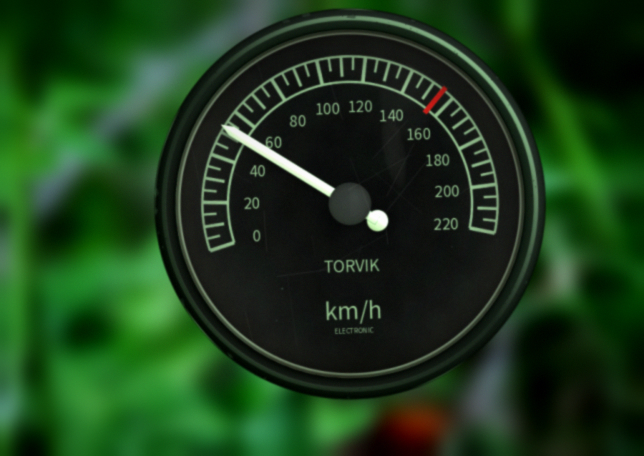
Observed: 52.5 km/h
